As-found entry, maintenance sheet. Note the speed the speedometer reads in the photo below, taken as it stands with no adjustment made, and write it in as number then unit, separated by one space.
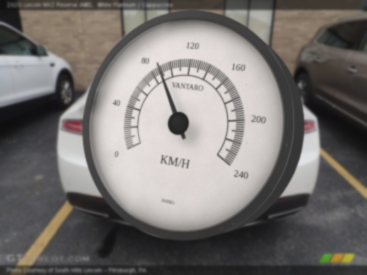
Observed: 90 km/h
